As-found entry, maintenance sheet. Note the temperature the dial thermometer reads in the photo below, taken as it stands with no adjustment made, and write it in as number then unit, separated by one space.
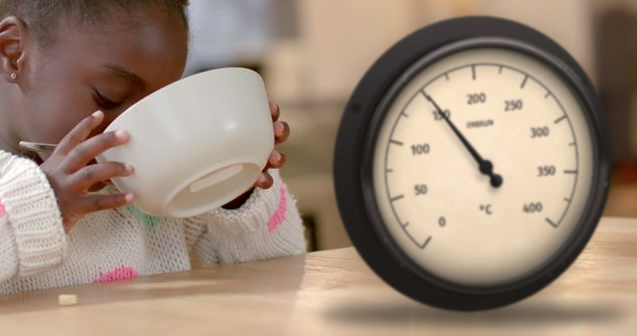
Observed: 150 °C
